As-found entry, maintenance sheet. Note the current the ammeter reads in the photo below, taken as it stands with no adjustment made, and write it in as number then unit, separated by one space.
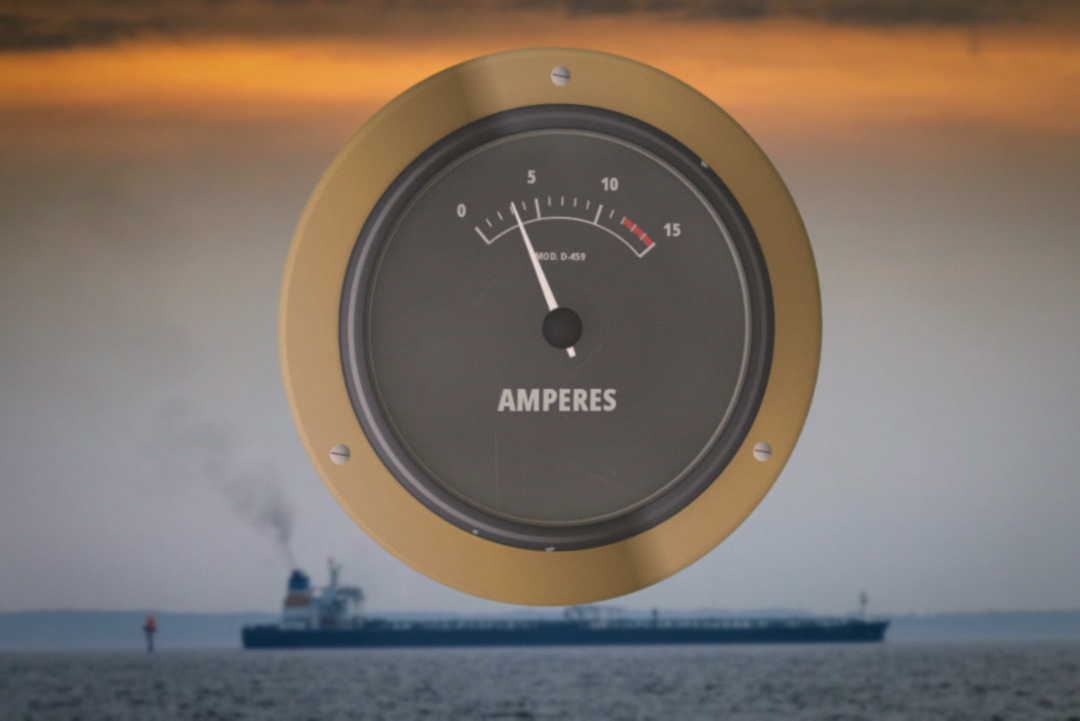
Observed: 3 A
